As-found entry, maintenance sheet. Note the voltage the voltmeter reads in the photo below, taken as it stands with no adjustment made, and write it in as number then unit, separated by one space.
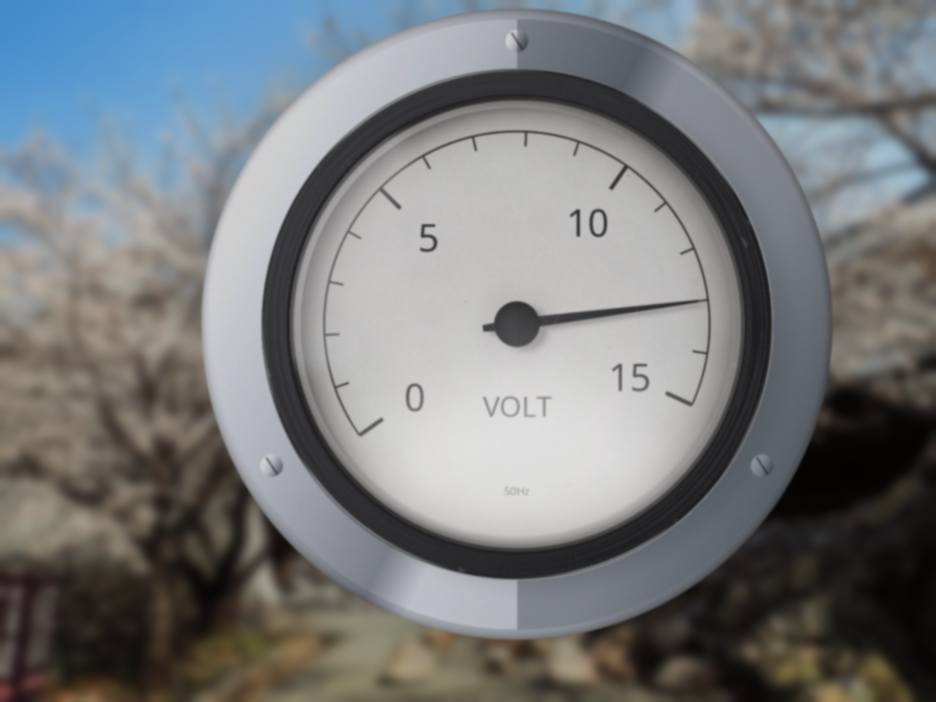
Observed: 13 V
